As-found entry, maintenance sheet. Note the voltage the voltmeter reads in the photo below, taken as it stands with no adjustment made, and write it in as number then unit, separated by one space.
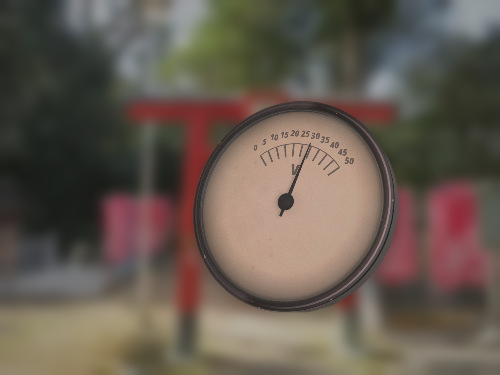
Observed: 30 V
